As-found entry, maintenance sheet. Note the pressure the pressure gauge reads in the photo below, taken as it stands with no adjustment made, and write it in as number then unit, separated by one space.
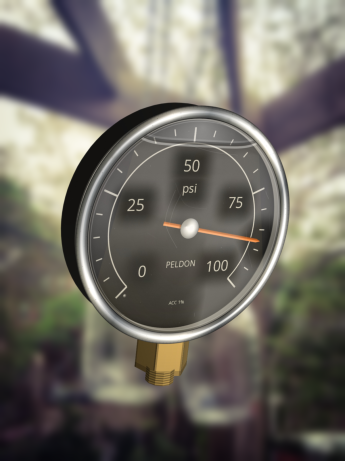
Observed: 87.5 psi
